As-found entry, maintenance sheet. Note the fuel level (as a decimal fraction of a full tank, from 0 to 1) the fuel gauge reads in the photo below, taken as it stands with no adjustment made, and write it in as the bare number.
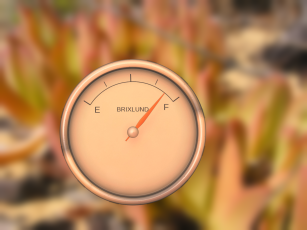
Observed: 0.875
